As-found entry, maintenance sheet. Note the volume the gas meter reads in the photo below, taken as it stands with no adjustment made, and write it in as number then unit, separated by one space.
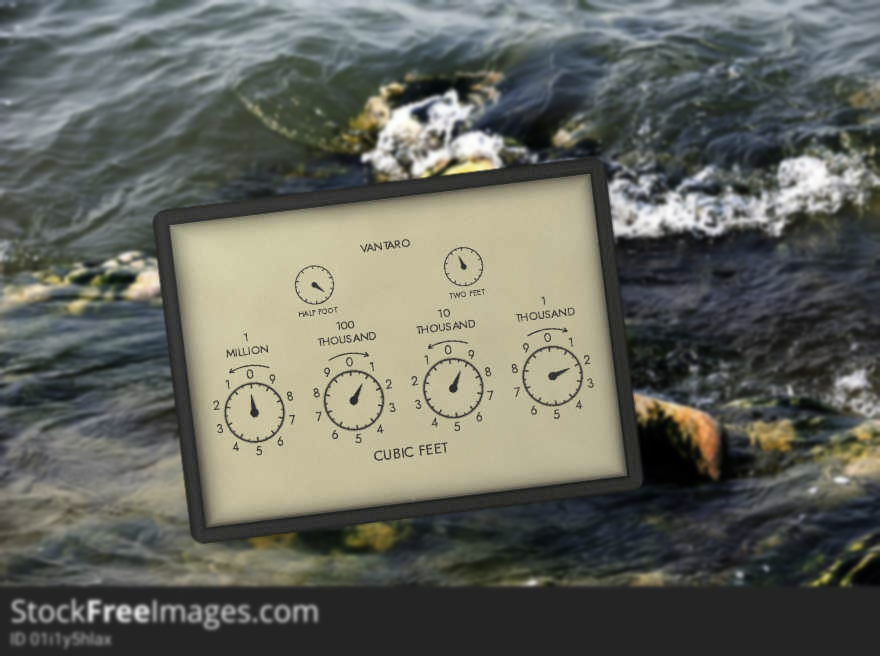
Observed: 9200 ft³
